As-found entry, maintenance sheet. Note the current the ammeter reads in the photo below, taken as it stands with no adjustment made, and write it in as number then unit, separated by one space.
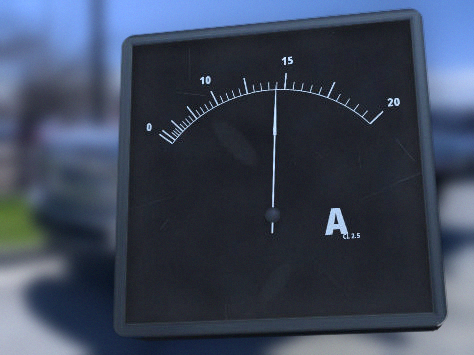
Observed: 14.5 A
